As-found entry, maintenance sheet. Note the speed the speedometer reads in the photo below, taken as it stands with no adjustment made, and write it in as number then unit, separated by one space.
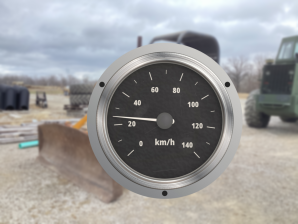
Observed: 25 km/h
